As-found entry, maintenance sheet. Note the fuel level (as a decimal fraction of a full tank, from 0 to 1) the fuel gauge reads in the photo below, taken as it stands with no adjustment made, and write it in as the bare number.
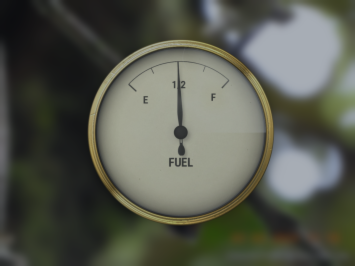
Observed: 0.5
